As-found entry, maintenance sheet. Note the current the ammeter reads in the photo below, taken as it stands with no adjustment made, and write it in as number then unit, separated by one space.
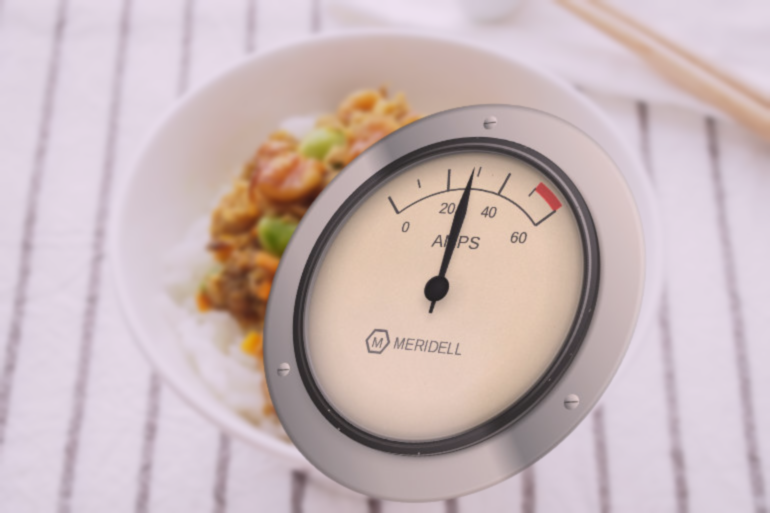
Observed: 30 A
